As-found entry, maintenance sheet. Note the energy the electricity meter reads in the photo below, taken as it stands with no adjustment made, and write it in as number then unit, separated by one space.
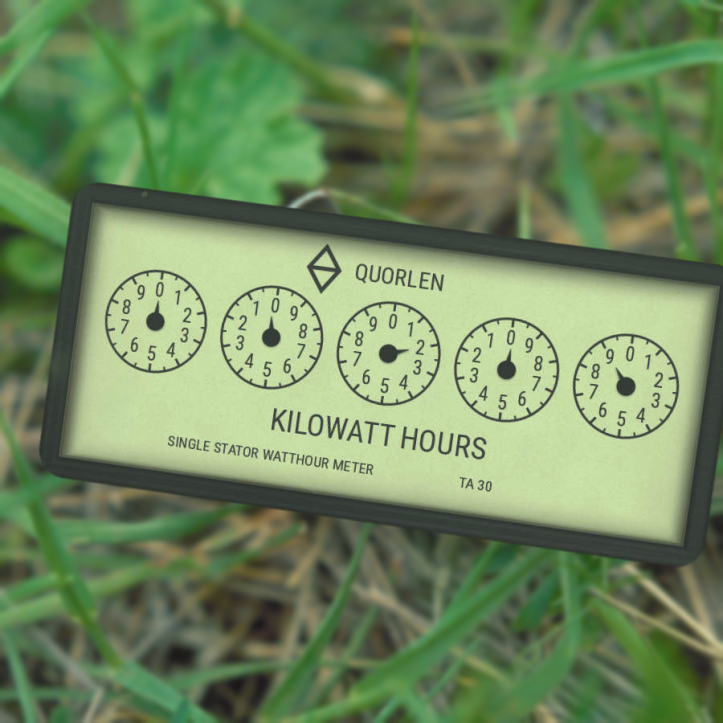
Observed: 199 kWh
